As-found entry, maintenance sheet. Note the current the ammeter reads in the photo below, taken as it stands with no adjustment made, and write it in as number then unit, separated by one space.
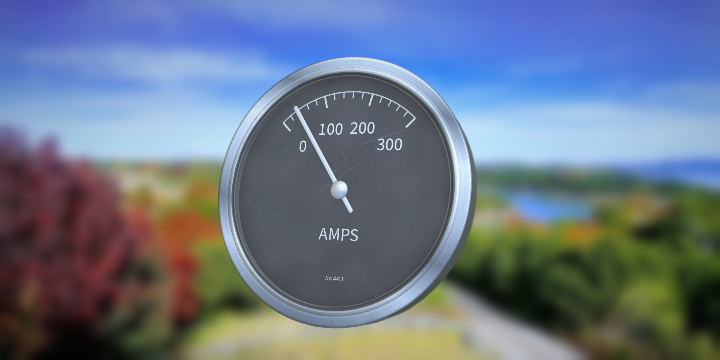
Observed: 40 A
